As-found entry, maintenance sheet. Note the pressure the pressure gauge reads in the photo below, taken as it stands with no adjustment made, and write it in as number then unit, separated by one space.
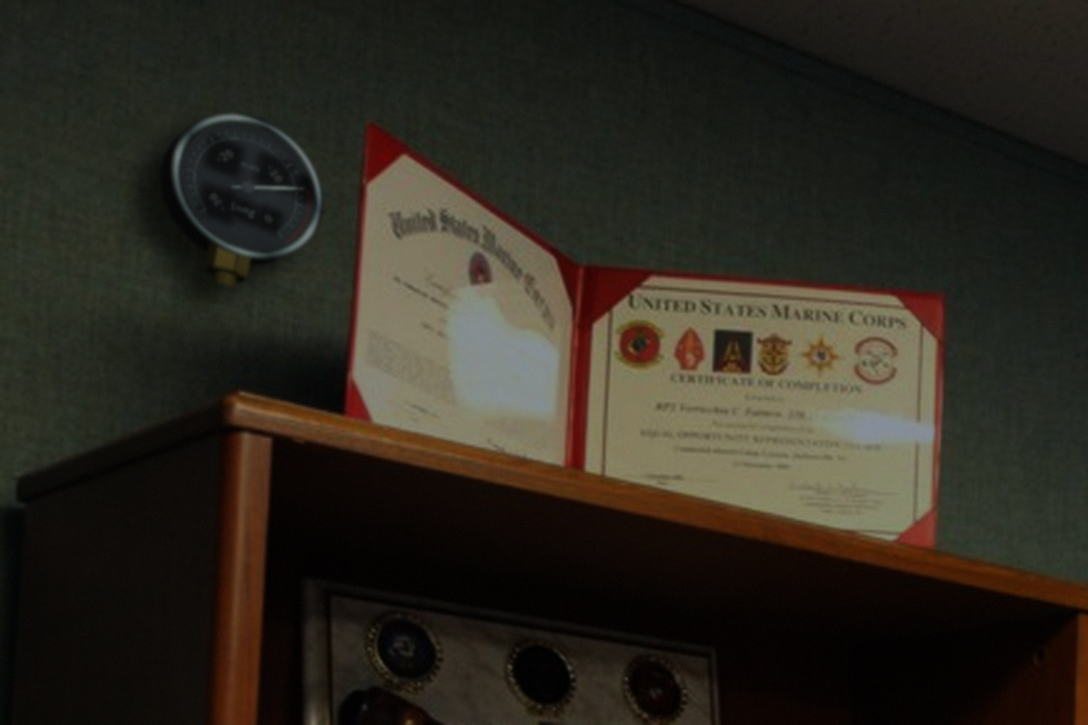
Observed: -7 inHg
